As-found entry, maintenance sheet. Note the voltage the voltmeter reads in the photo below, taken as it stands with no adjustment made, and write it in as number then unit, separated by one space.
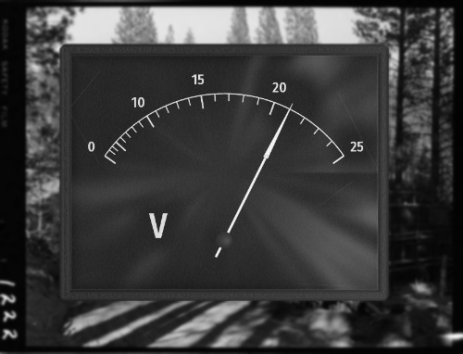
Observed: 21 V
